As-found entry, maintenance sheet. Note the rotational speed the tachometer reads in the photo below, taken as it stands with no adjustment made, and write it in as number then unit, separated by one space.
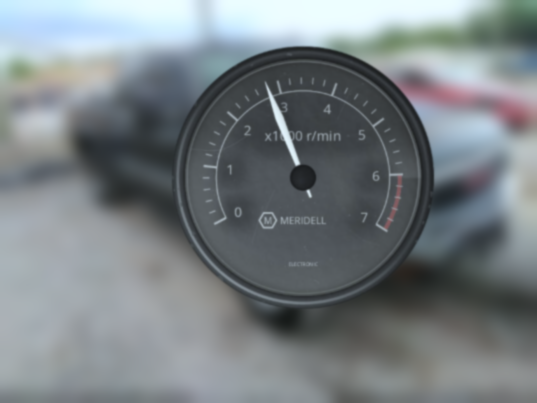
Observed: 2800 rpm
